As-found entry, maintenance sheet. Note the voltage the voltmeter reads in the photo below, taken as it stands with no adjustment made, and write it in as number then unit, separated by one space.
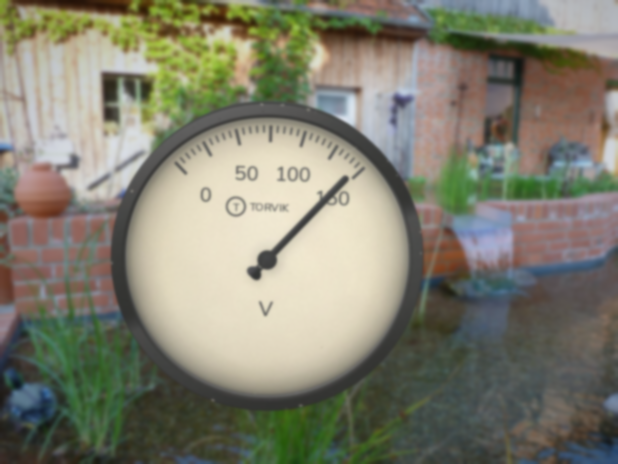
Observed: 145 V
